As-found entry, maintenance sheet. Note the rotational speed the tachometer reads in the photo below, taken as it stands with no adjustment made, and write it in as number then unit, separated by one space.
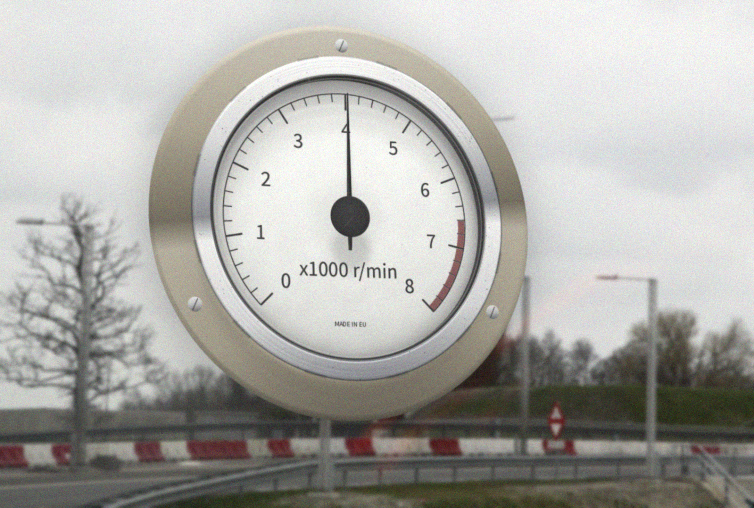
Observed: 4000 rpm
